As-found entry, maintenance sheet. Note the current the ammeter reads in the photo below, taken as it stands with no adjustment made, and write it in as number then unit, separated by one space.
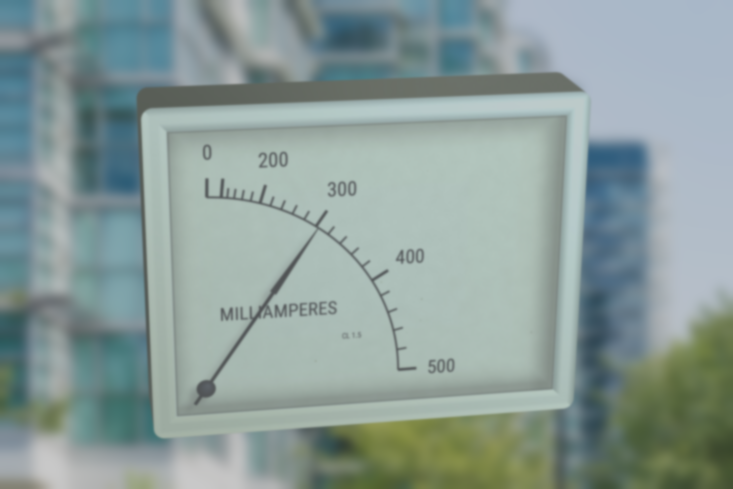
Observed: 300 mA
